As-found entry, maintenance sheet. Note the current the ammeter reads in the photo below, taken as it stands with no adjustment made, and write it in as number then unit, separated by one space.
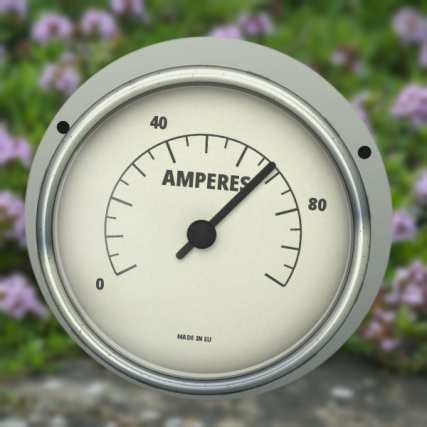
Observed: 67.5 A
